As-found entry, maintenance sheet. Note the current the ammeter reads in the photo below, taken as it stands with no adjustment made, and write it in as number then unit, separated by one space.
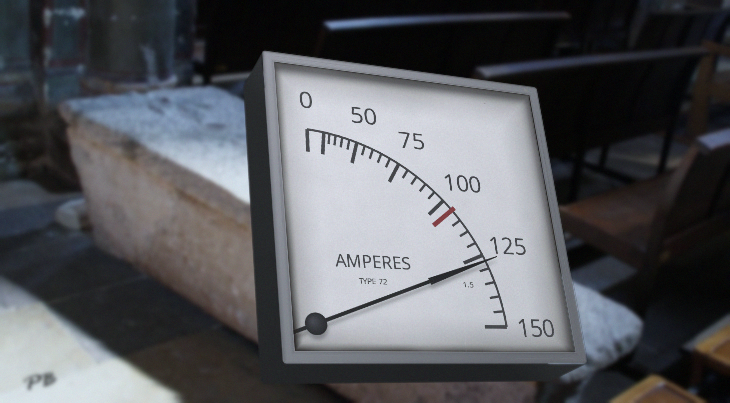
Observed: 127.5 A
